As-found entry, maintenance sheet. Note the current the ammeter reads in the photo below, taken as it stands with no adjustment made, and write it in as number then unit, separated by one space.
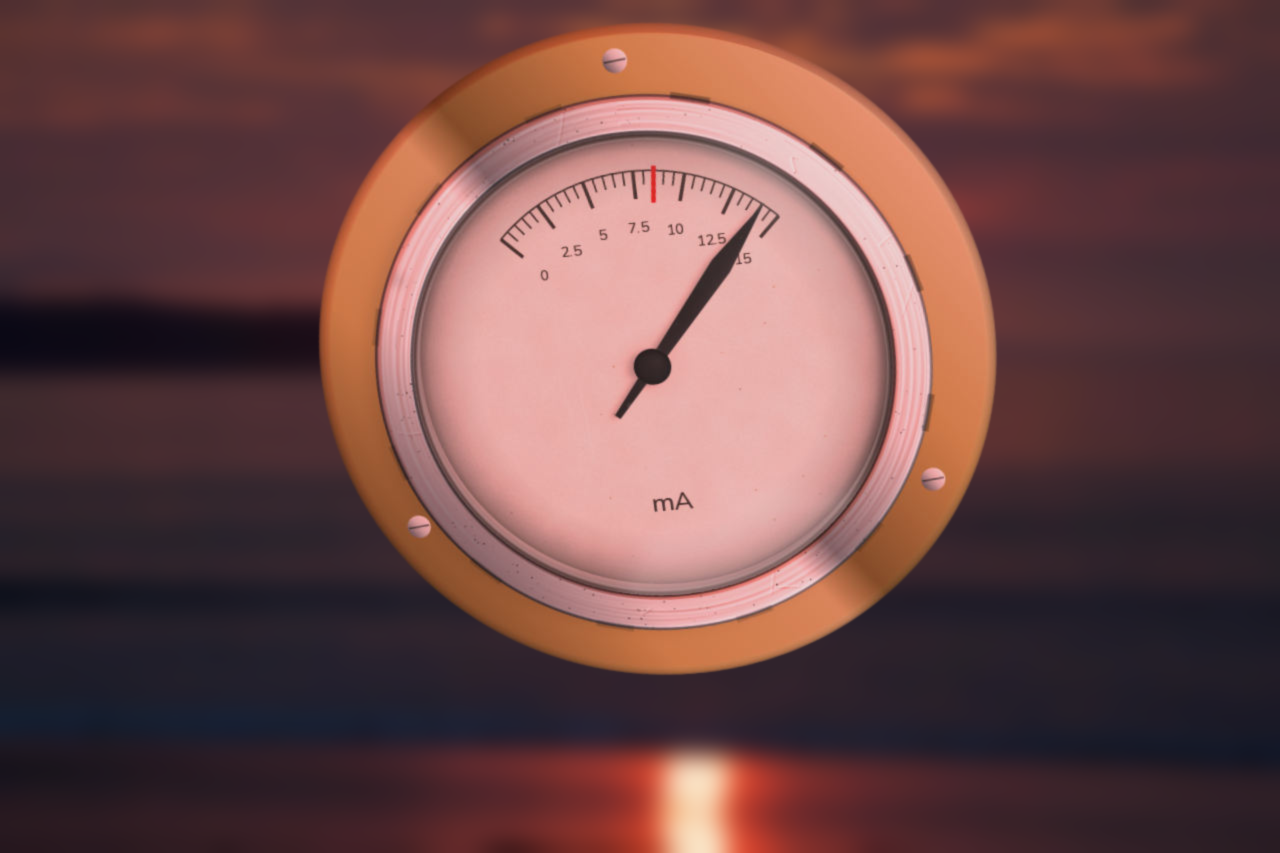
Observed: 14 mA
